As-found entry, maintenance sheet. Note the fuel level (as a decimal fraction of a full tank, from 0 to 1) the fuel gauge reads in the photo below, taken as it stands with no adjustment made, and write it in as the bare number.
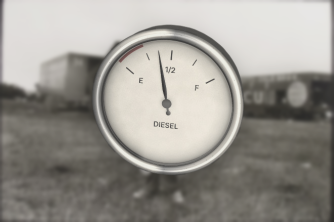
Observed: 0.375
